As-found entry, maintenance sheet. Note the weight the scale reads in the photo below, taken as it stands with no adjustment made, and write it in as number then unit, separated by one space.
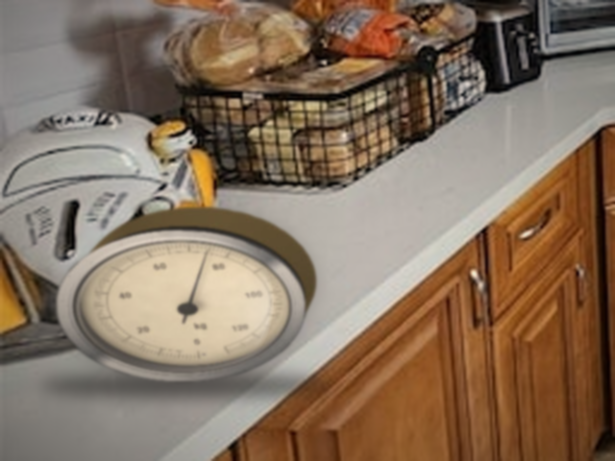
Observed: 75 kg
